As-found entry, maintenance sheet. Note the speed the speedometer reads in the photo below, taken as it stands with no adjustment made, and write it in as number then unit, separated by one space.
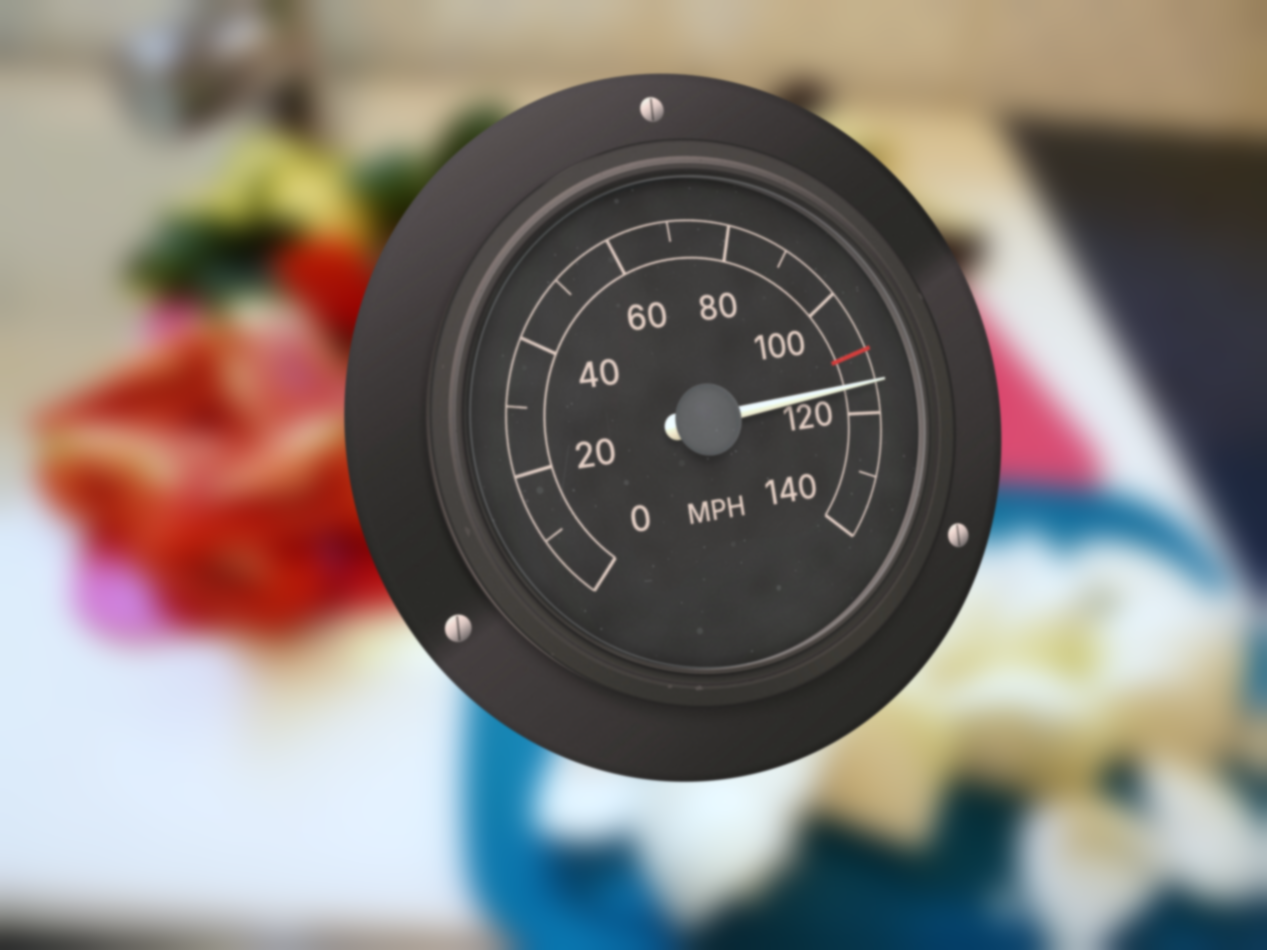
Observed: 115 mph
